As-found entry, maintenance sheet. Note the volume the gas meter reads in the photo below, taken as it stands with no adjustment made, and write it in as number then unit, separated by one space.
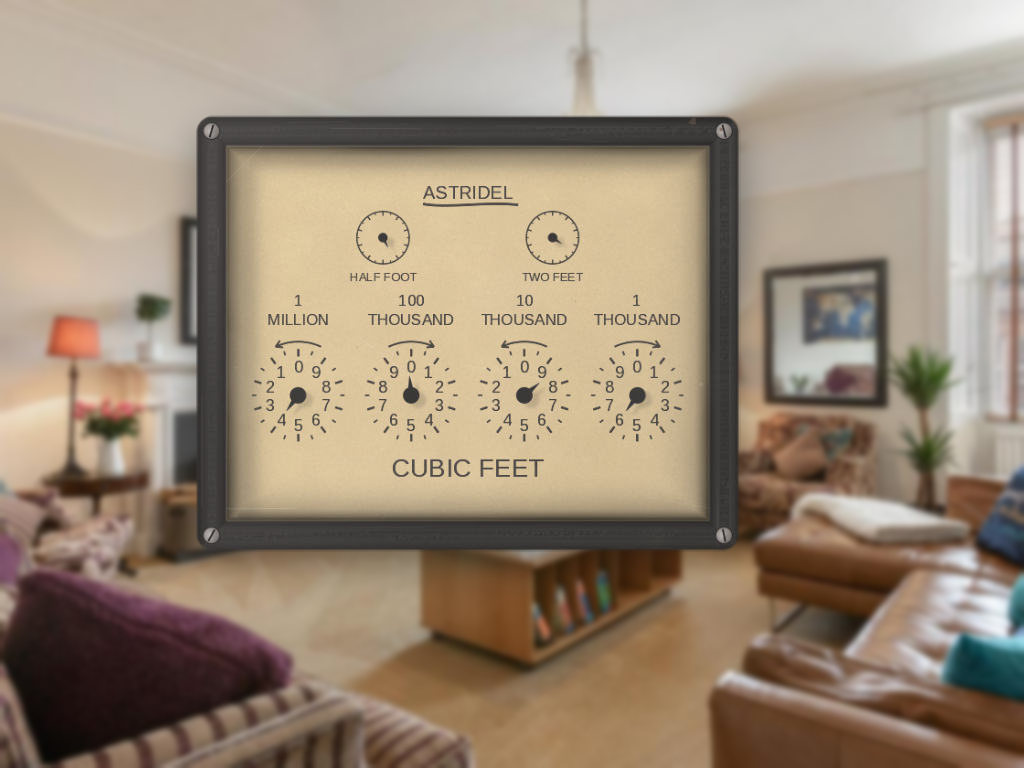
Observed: 398600 ft³
